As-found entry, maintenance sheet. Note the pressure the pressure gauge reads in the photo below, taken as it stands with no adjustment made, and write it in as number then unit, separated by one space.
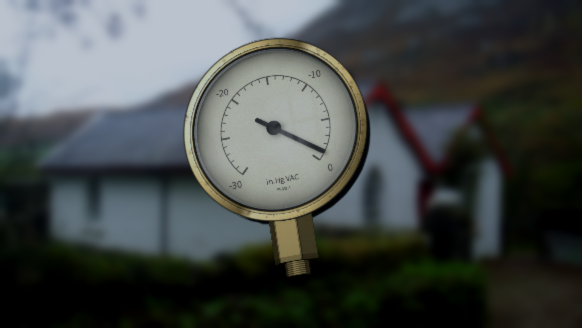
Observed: -1 inHg
